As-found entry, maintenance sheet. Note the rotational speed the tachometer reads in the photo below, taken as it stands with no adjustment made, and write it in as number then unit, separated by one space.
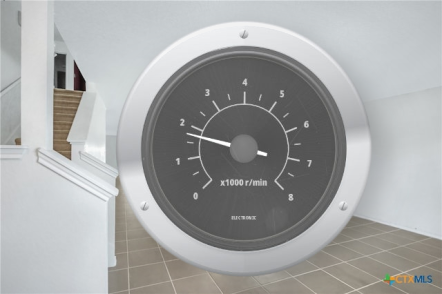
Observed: 1750 rpm
